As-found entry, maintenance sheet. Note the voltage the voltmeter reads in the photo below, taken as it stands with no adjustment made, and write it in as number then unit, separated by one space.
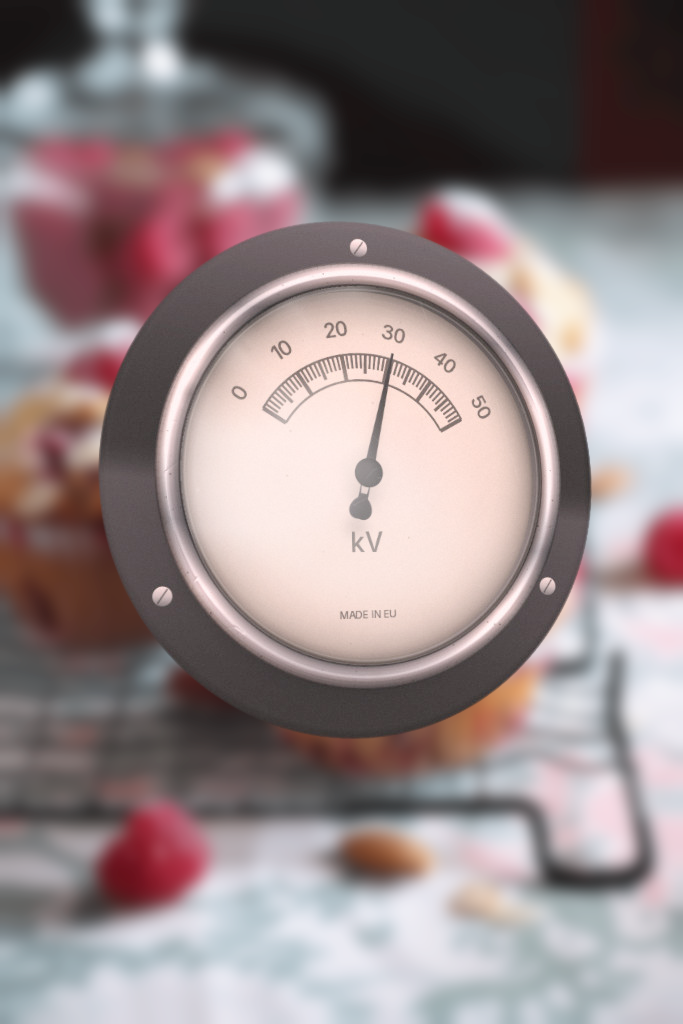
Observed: 30 kV
